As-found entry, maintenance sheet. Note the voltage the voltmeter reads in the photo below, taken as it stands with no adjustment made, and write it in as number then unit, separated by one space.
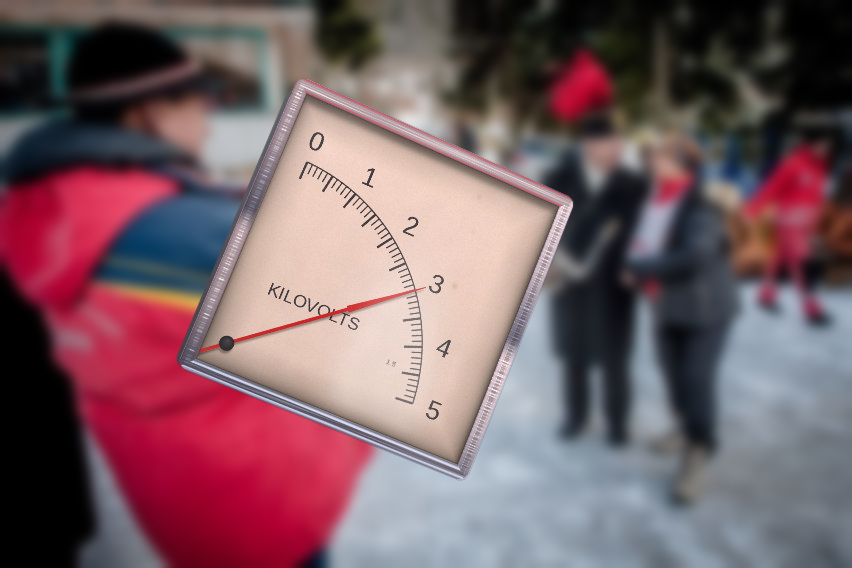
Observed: 3 kV
